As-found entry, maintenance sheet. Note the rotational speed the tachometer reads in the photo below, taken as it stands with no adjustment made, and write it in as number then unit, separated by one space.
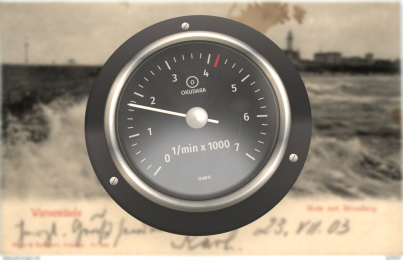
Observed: 1700 rpm
